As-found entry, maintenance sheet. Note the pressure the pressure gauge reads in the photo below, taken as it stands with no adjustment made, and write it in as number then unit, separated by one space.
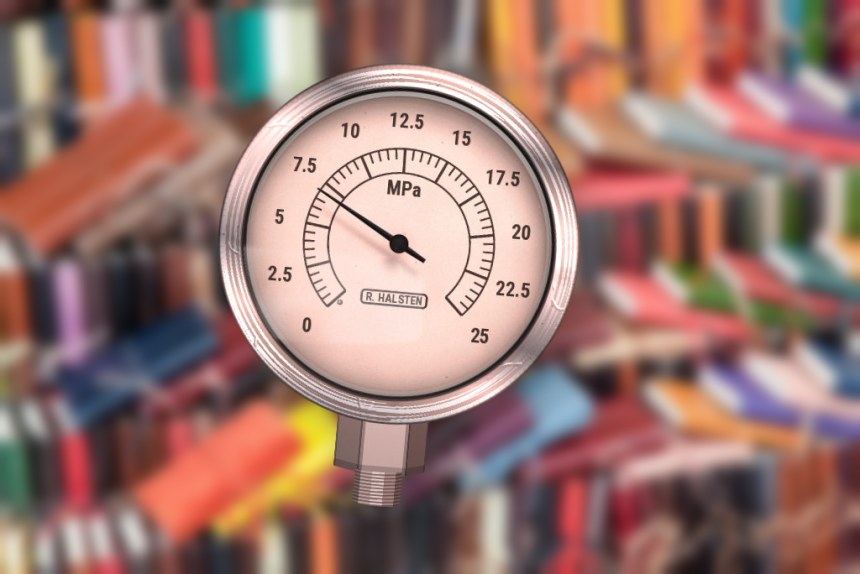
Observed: 7 MPa
